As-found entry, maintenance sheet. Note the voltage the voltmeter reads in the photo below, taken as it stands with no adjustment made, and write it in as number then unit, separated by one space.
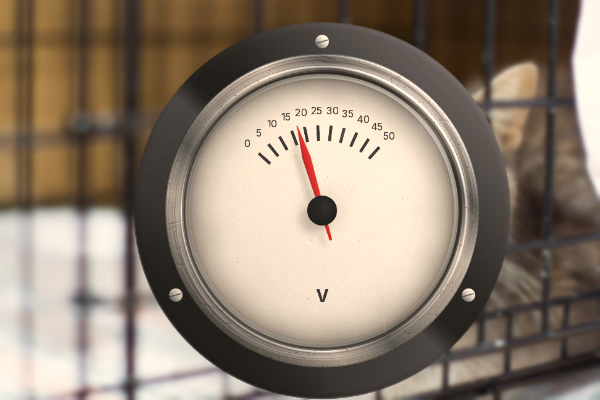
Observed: 17.5 V
